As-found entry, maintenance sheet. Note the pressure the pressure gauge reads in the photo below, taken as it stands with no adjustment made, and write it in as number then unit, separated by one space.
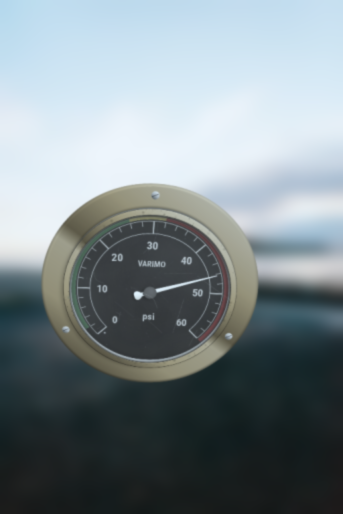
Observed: 46 psi
